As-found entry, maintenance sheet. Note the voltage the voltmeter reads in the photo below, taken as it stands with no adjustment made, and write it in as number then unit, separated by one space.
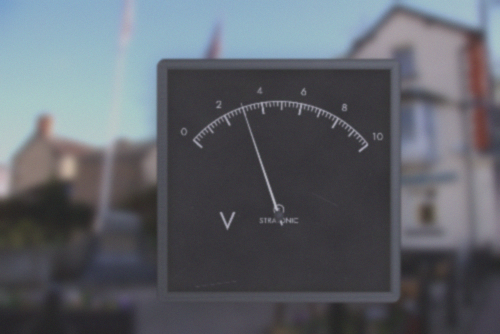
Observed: 3 V
